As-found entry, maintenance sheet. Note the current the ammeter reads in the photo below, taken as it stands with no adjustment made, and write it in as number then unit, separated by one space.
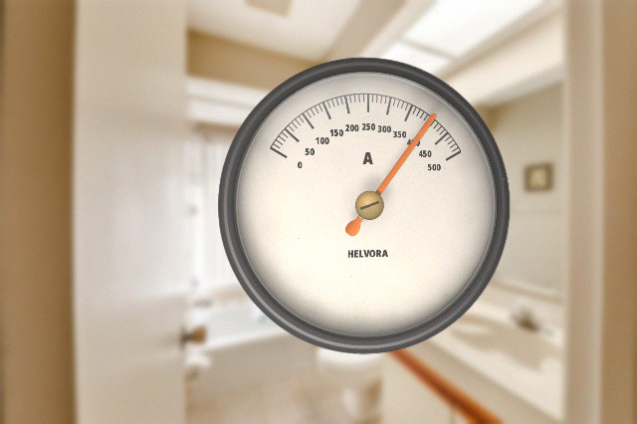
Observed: 400 A
